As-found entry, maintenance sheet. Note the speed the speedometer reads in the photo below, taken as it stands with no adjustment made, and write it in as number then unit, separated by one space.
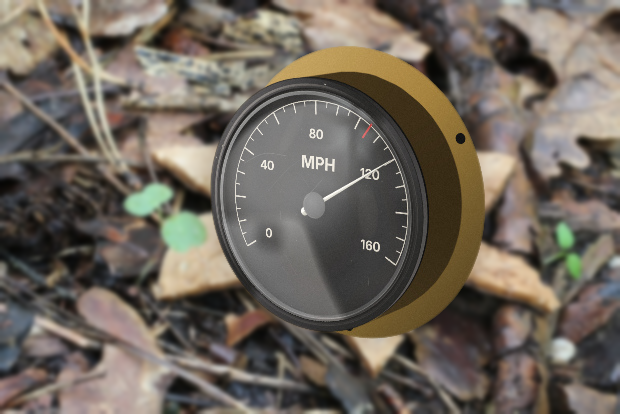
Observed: 120 mph
